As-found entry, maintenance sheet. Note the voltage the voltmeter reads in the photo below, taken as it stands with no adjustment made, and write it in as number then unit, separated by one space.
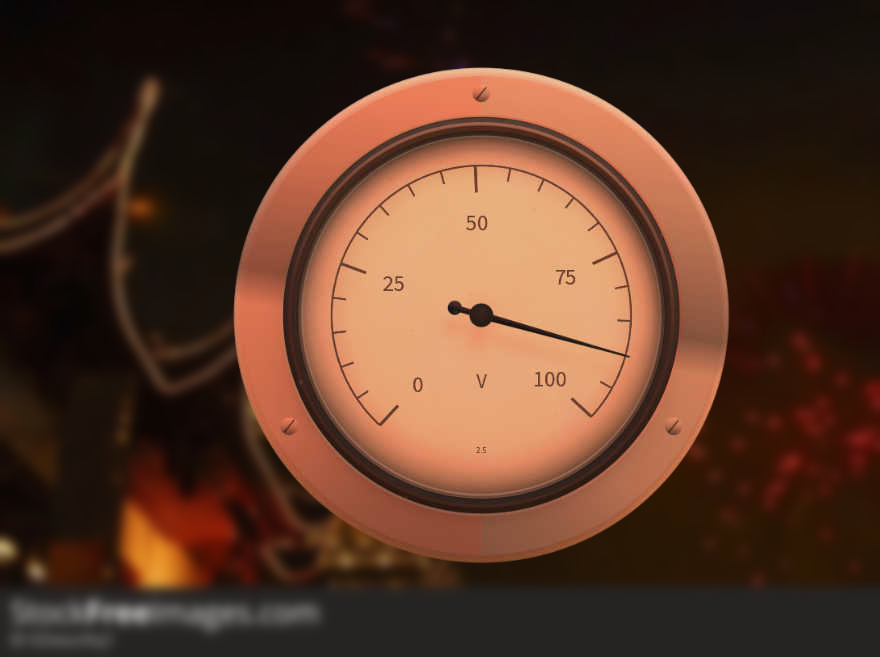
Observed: 90 V
